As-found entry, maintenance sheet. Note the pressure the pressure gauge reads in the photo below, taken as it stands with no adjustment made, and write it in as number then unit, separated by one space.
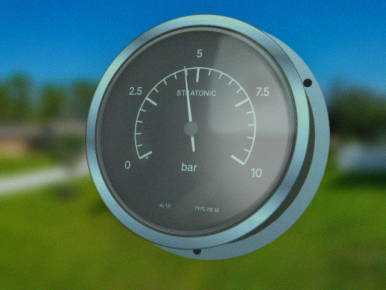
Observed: 4.5 bar
